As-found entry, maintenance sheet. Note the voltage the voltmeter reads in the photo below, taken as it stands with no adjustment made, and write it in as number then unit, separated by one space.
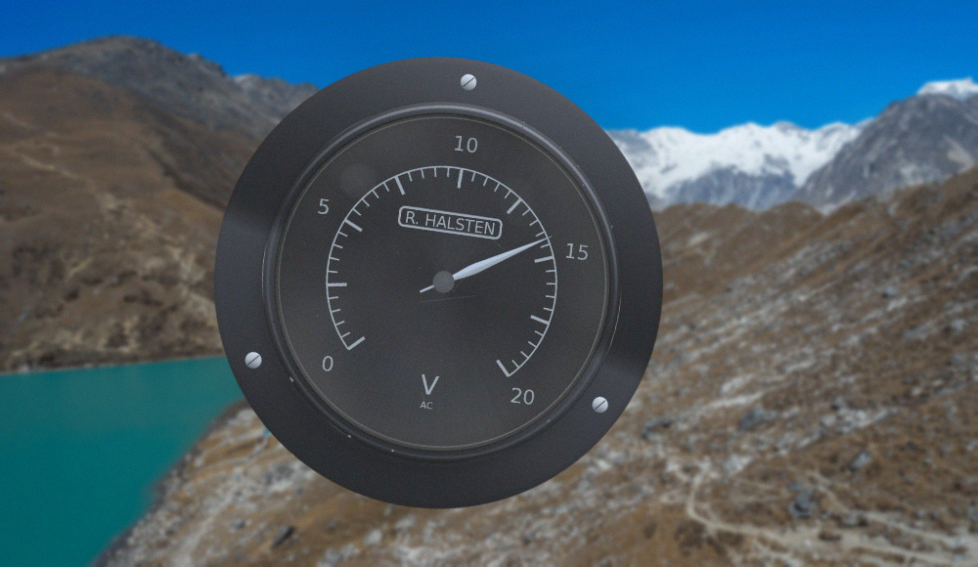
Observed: 14.25 V
